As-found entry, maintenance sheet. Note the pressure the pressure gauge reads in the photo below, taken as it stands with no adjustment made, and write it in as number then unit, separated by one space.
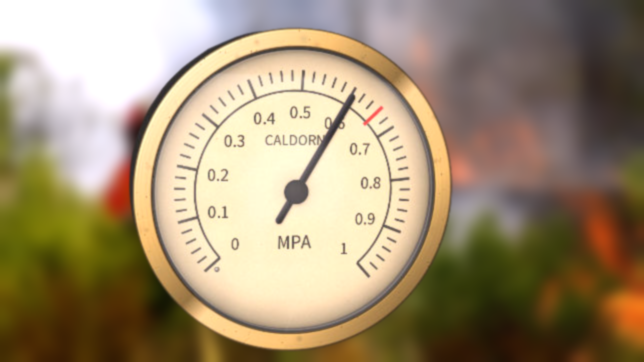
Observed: 0.6 MPa
